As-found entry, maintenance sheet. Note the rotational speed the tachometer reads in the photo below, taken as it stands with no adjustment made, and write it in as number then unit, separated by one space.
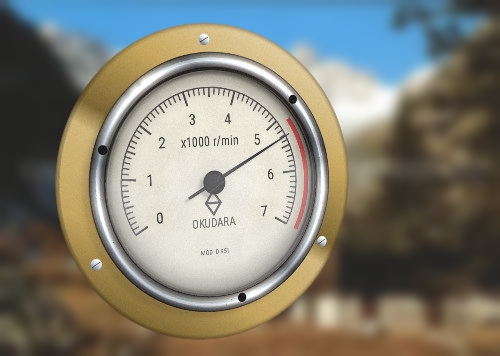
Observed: 5300 rpm
